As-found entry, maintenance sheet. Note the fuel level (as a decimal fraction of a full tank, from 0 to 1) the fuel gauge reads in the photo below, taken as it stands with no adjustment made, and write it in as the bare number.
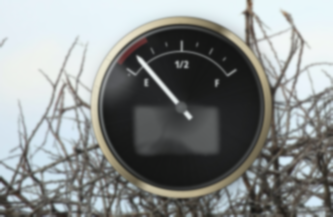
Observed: 0.125
